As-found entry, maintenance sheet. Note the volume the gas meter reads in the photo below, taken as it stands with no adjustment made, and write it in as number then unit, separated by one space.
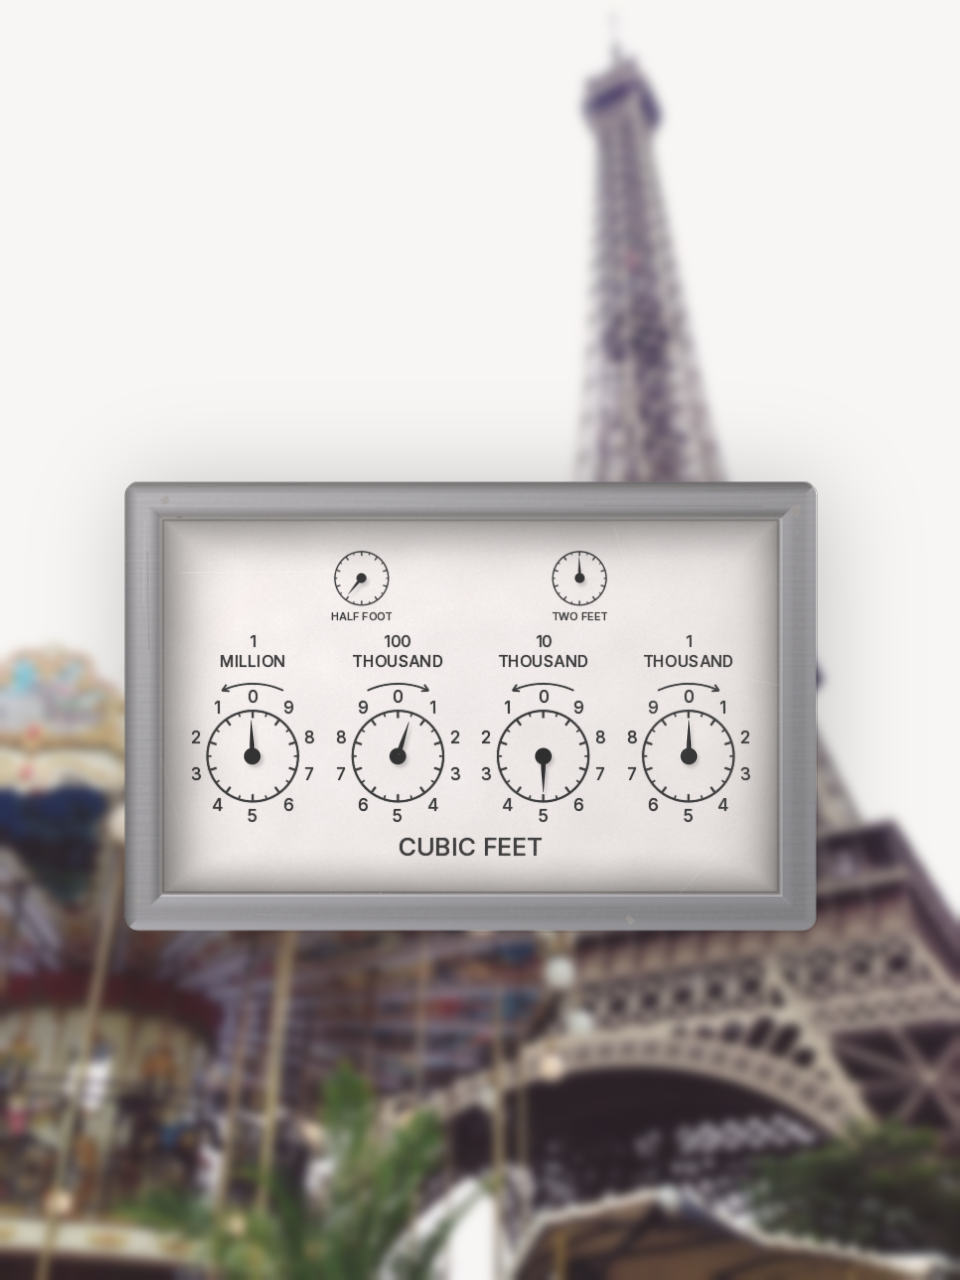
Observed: 5000 ft³
